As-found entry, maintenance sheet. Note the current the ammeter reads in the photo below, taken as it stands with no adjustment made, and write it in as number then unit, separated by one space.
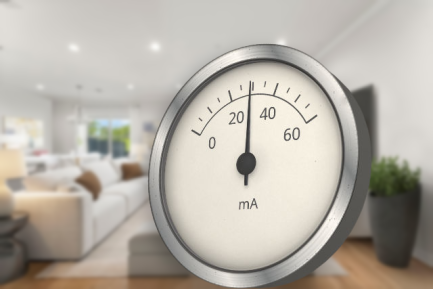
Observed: 30 mA
